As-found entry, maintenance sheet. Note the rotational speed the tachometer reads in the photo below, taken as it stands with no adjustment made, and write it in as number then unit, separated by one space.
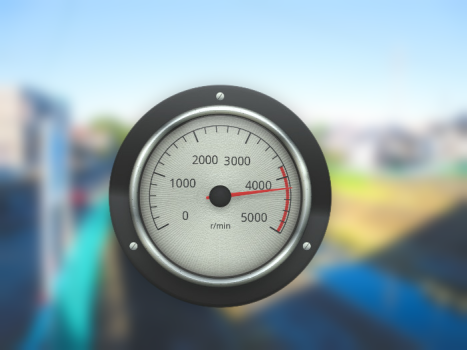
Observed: 4200 rpm
